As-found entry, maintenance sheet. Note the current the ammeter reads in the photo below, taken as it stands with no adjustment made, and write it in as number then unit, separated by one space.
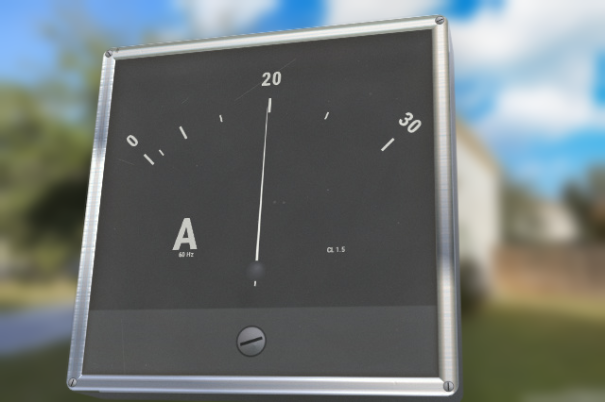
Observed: 20 A
